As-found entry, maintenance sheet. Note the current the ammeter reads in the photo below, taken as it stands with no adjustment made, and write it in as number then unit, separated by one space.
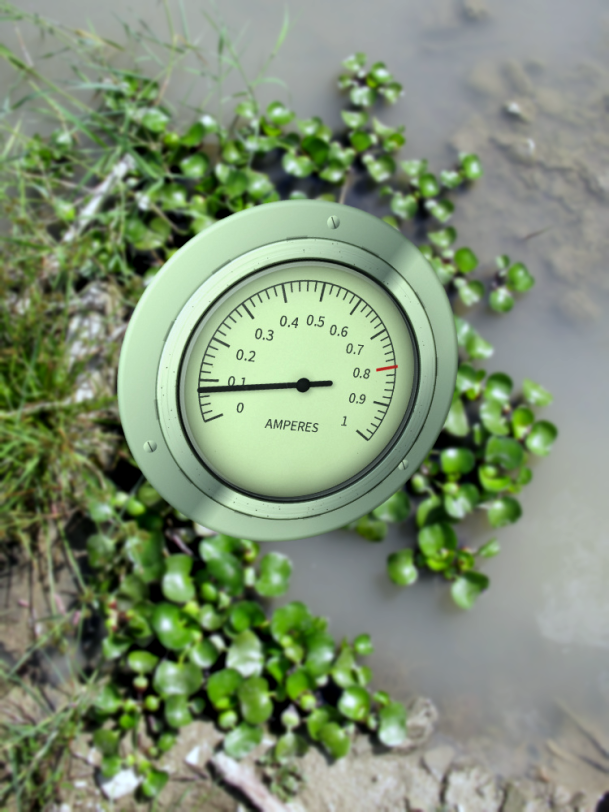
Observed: 0.08 A
